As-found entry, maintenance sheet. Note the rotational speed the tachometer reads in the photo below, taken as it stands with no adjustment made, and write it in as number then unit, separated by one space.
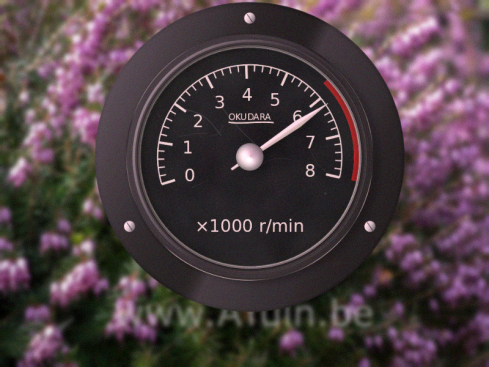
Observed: 6200 rpm
